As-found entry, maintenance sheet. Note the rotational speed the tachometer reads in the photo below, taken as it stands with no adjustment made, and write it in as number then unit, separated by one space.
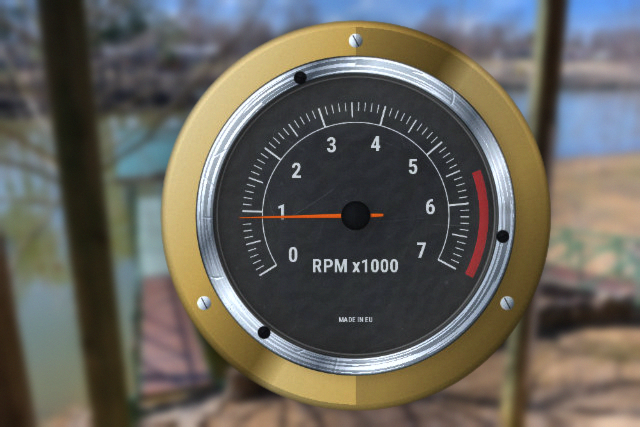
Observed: 900 rpm
